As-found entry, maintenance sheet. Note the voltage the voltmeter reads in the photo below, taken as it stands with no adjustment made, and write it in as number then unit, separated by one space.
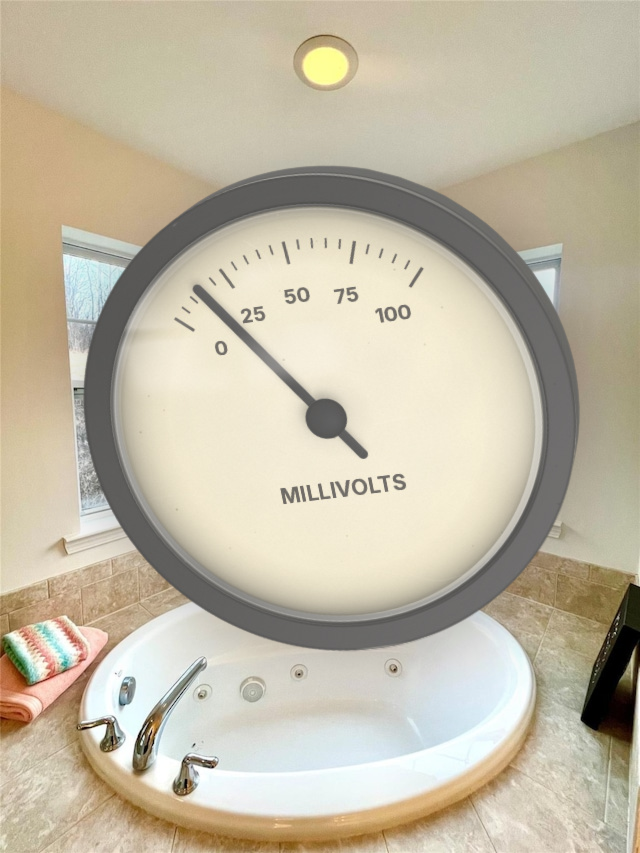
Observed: 15 mV
